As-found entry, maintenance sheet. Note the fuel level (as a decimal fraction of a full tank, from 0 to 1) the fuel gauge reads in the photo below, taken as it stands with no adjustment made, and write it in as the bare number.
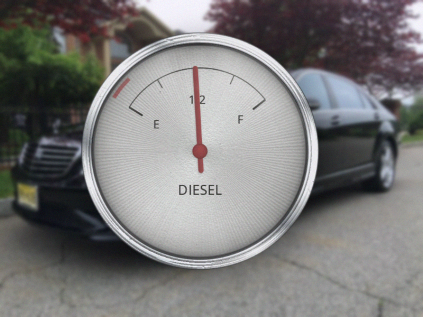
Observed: 0.5
